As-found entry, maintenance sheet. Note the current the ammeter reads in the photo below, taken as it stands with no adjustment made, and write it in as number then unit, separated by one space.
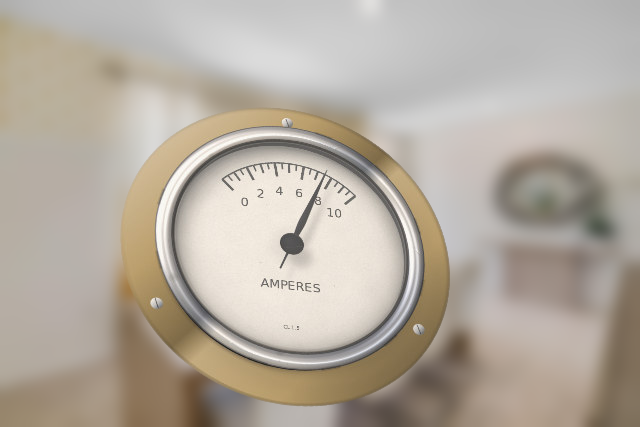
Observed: 7.5 A
